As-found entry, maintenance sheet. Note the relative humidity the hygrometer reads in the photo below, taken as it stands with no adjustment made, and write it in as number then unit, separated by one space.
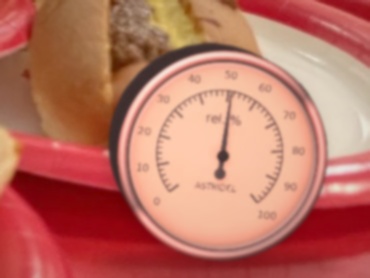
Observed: 50 %
